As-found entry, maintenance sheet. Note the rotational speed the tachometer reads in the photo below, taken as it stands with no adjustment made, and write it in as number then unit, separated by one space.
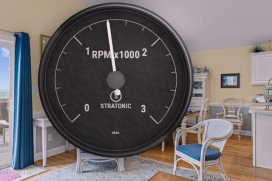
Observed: 1400 rpm
